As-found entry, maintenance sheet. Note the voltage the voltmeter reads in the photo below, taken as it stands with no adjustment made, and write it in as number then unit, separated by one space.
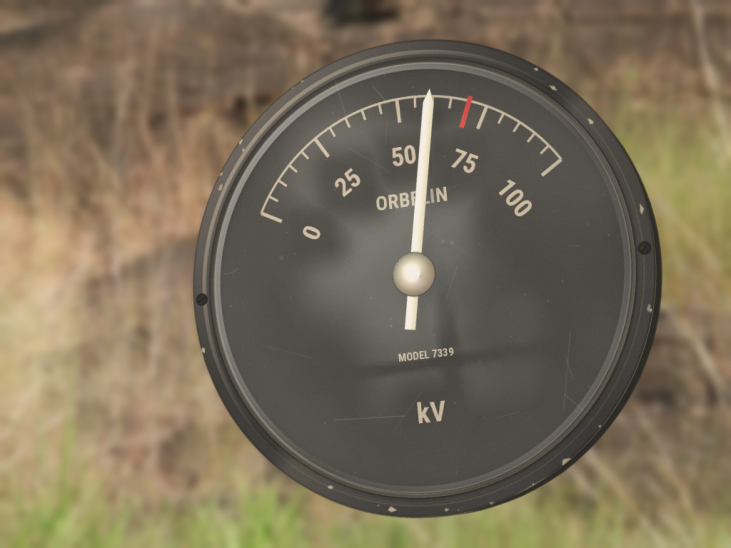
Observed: 60 kV
